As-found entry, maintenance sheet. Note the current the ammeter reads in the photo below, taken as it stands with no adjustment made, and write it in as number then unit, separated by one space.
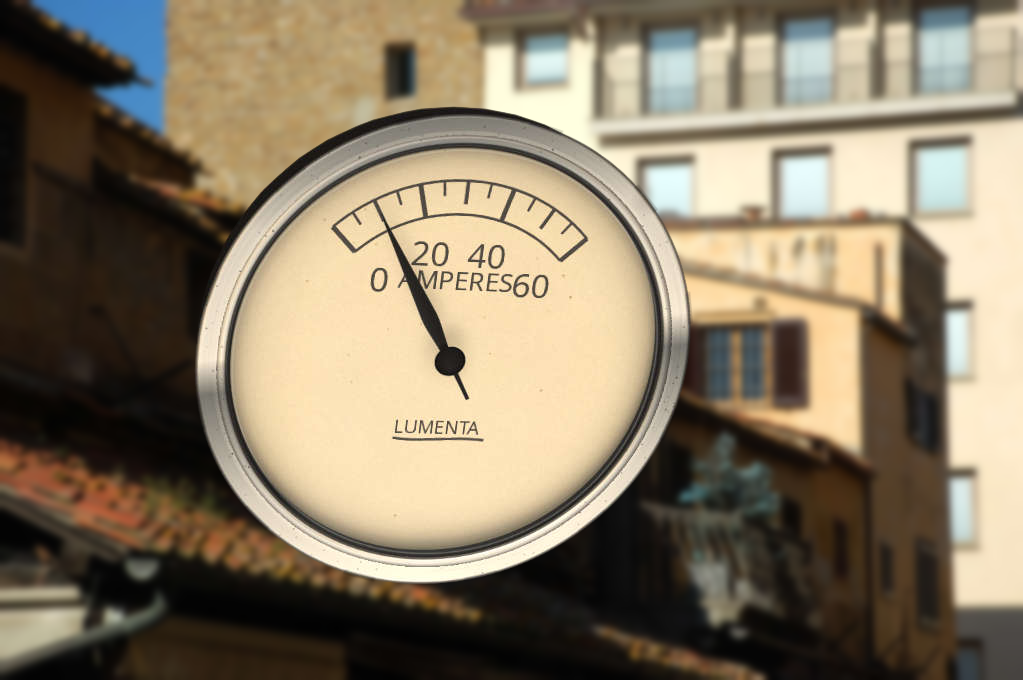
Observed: 10 A
